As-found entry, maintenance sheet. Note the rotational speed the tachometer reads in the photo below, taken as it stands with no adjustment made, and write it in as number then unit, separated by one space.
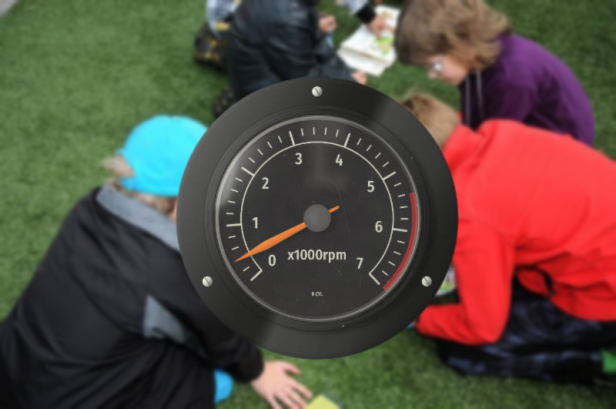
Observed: 400 rpm
